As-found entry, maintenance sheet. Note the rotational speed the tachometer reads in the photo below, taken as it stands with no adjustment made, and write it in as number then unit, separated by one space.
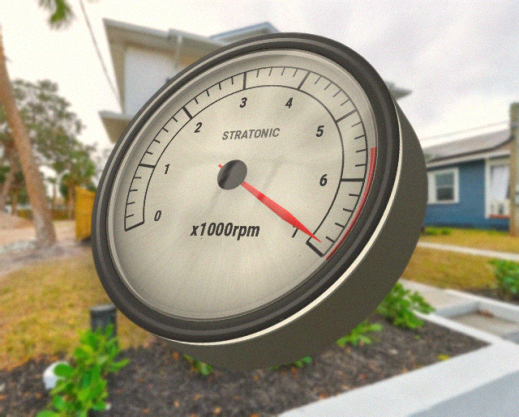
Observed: 6900 rpm
